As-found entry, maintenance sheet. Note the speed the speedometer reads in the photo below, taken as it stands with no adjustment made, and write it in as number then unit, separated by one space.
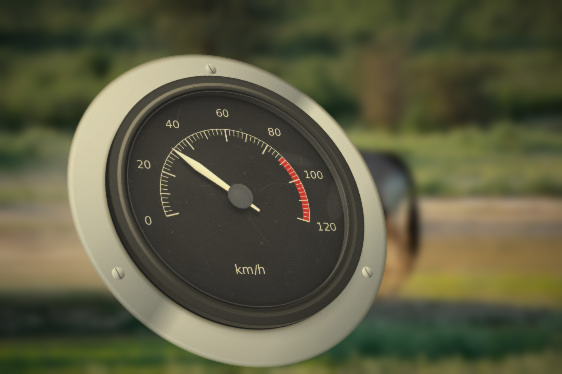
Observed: 30 km/h
